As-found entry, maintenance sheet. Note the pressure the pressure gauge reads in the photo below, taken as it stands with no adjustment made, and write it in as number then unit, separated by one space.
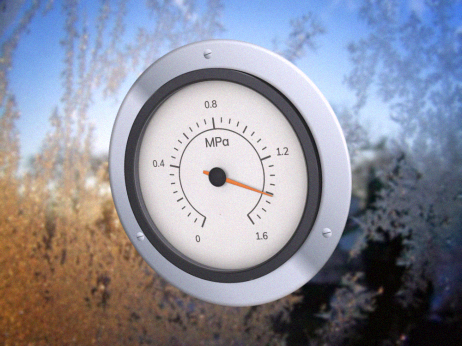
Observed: 1.4 MPa
